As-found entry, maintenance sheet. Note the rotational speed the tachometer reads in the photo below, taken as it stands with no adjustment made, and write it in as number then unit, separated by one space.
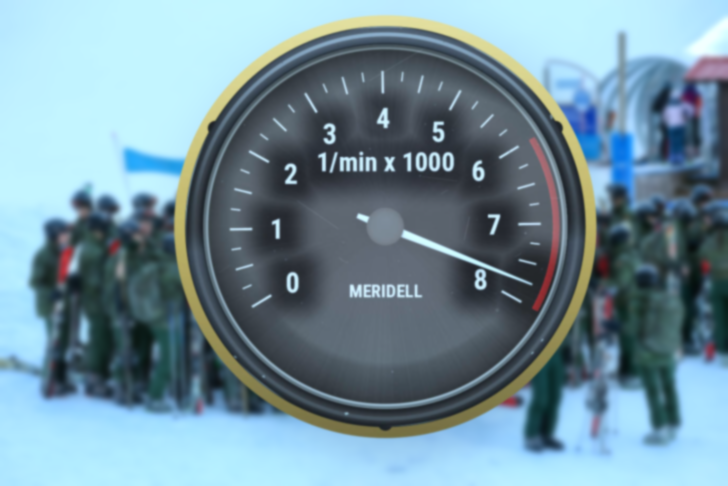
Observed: 7750 rpm
